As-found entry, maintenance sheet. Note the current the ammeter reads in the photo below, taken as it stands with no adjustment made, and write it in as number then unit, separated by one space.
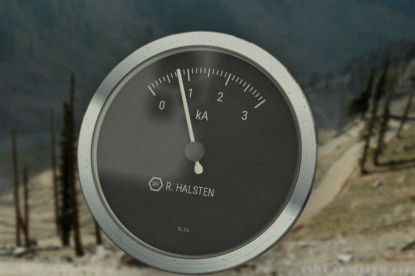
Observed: 0.8 kA
